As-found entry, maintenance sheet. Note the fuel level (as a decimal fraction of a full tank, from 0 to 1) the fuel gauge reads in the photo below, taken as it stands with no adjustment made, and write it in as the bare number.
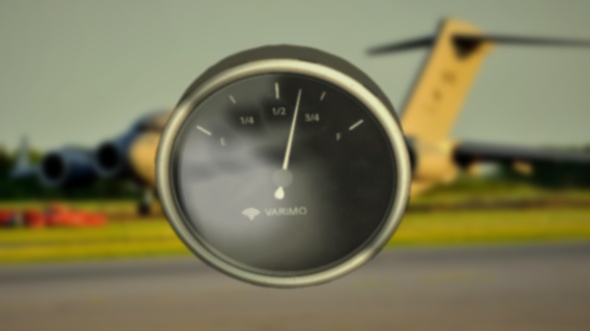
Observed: 0.625
